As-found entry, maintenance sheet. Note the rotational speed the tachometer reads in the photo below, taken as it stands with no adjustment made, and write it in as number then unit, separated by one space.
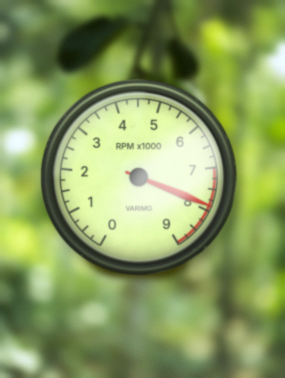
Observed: 7875 rpm
